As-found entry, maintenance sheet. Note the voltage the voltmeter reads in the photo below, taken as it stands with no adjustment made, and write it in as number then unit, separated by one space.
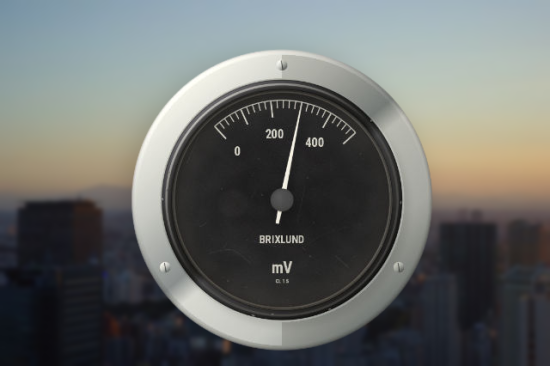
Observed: 300 mV
